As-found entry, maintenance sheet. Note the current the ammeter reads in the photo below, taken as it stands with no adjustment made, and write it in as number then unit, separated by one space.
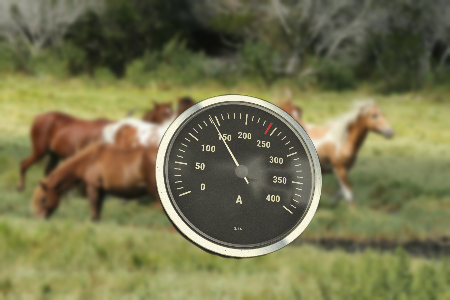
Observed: 140 A
